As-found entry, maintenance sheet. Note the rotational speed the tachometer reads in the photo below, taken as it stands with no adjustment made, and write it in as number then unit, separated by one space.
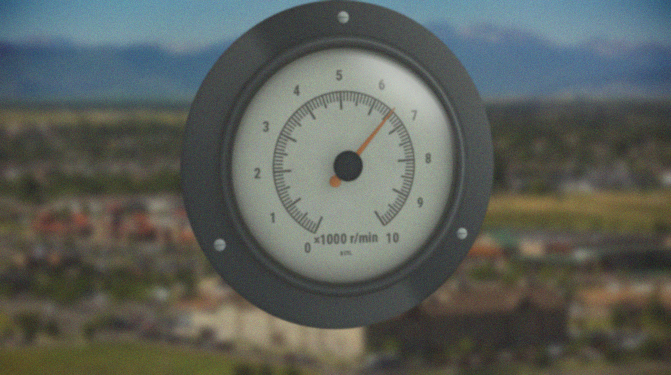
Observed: 6500 rpm
